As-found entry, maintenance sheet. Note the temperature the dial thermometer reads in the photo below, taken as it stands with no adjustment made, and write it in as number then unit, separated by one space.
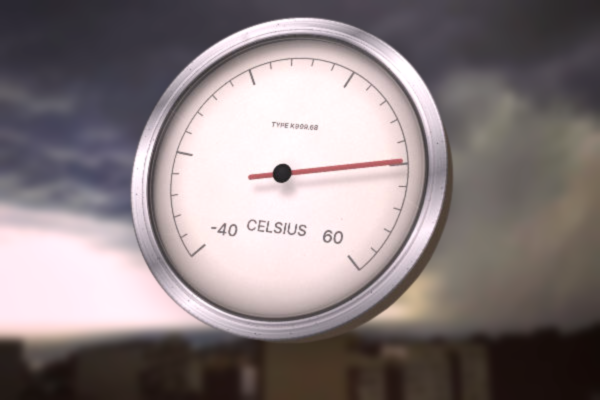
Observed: 40 °C
